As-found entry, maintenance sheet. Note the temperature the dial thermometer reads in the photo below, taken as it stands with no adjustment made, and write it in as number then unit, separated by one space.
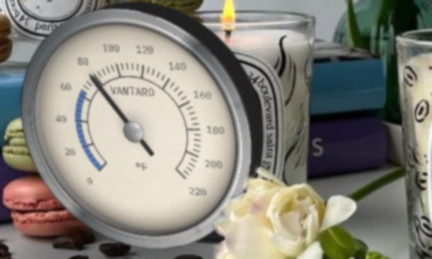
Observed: 80 °F
